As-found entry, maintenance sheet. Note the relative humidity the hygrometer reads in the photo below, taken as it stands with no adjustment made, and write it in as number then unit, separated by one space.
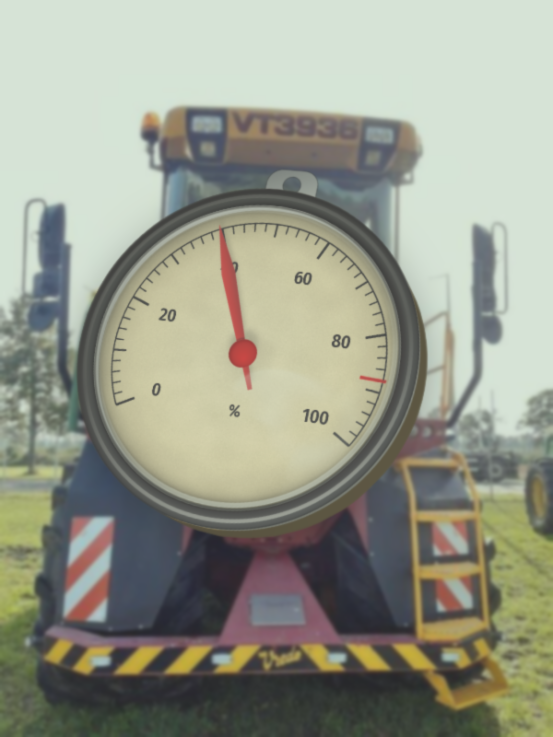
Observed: 40 %
